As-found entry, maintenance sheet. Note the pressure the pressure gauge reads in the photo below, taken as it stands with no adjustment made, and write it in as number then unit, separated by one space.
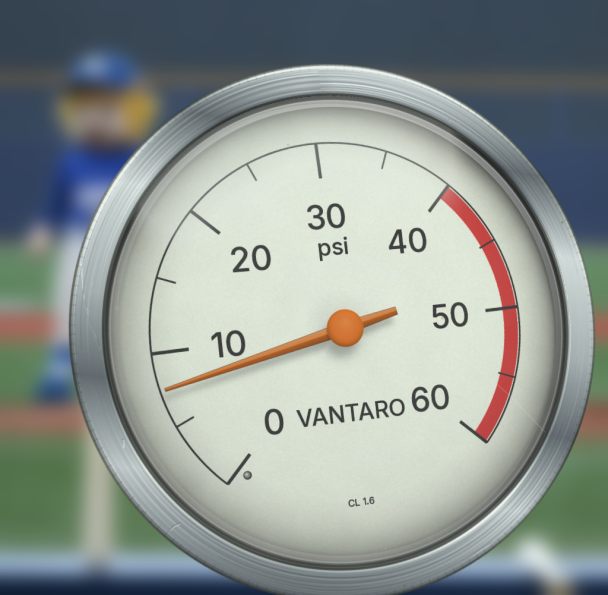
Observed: 7.5 psi
